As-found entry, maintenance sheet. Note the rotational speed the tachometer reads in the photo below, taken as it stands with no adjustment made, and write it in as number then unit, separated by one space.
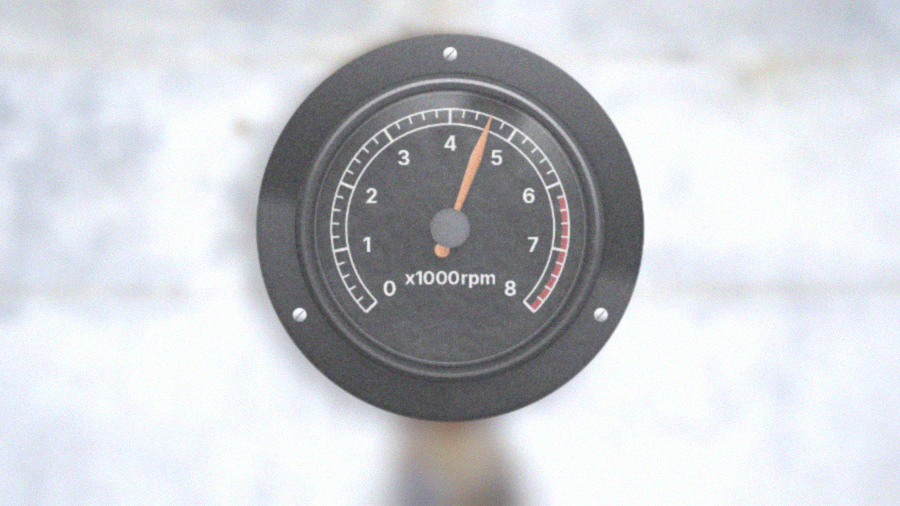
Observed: 4600 rpm
